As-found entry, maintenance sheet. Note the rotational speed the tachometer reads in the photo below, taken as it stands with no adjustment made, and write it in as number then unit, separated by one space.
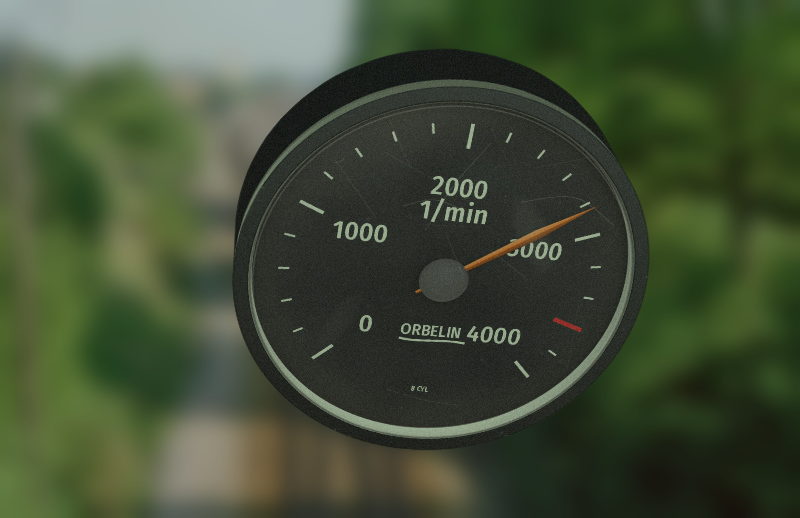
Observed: 2800 rpm
